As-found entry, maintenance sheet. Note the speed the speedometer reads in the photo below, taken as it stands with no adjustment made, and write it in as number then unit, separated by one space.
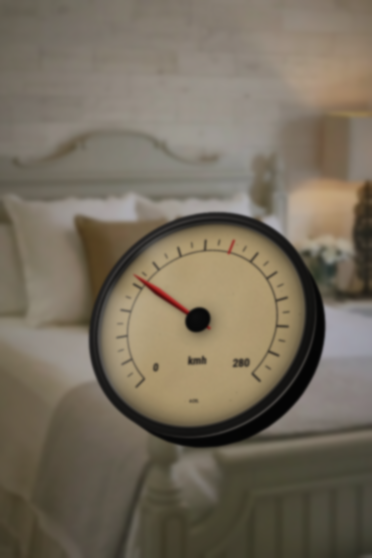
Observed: 85 km/h
